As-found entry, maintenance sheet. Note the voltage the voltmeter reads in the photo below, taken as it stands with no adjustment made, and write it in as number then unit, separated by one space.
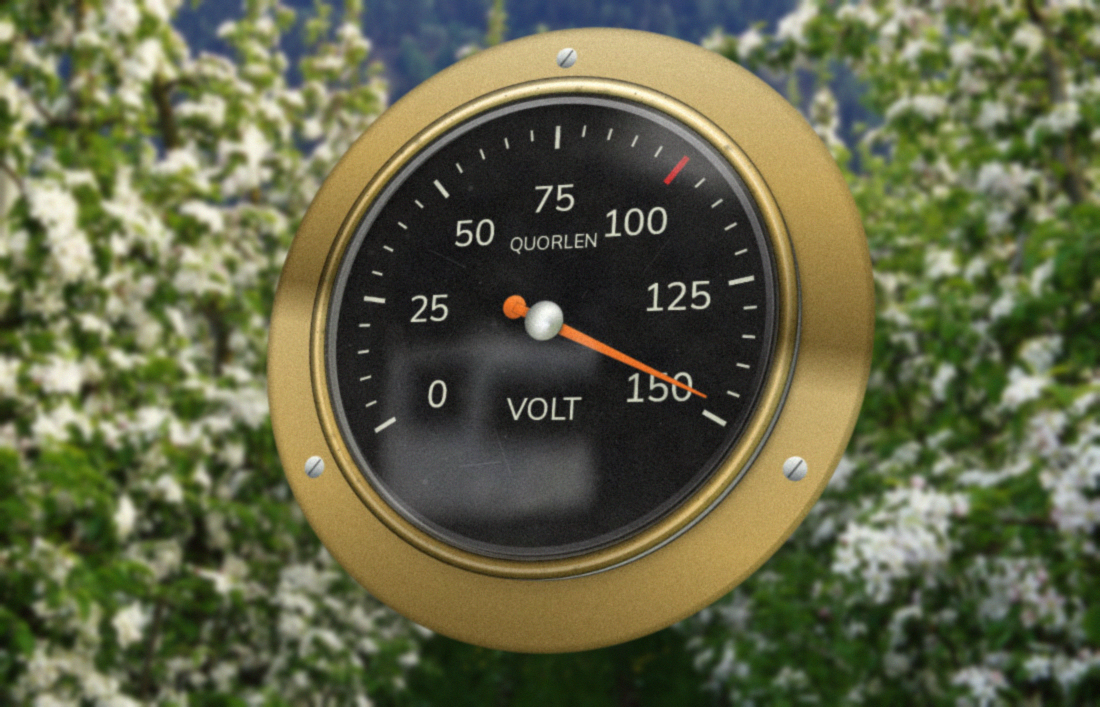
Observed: 147.5 V
